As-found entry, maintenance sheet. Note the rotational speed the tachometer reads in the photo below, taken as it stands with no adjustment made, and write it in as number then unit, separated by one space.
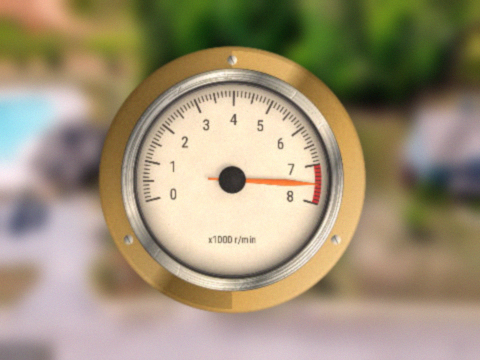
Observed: 7500 rpm
